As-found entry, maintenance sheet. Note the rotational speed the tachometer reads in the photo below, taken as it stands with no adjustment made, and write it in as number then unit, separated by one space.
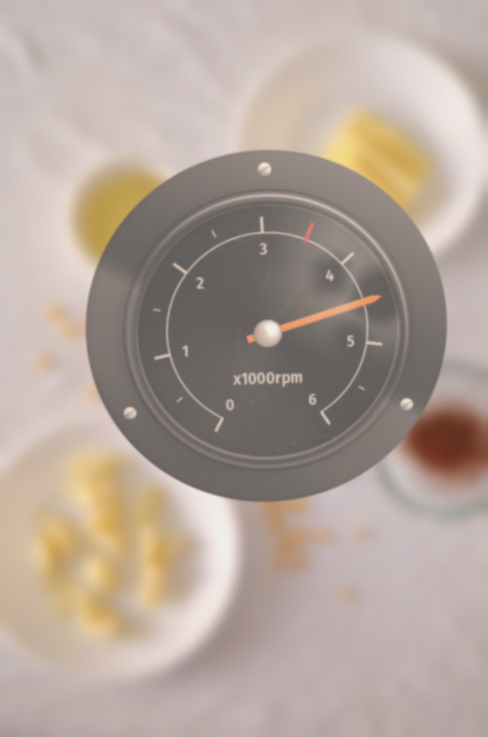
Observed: 4500 rpm
